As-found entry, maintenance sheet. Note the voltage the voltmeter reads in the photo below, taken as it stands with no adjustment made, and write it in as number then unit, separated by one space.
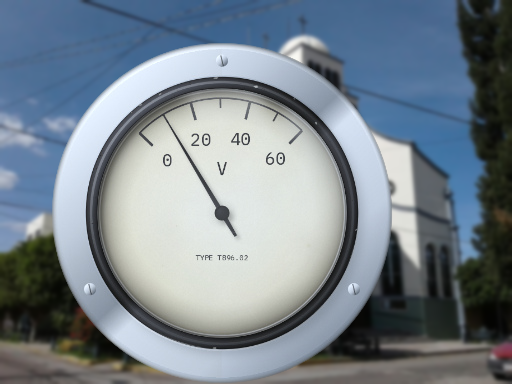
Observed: 10 V
